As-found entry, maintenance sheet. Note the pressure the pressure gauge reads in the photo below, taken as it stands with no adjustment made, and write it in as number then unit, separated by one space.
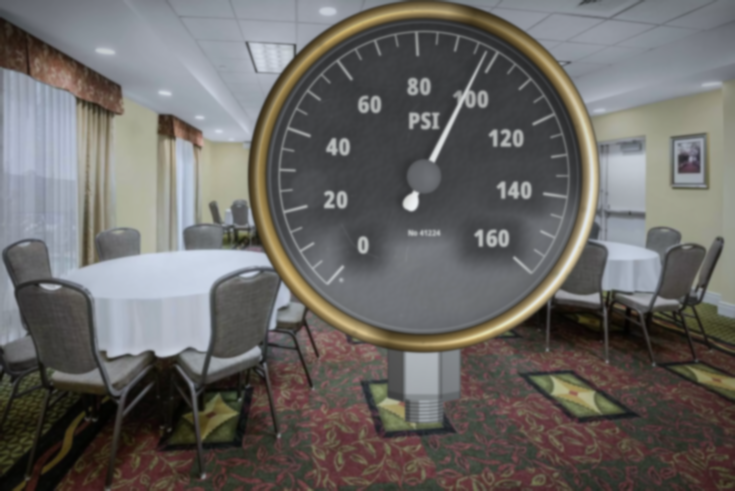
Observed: 97.5 psi
